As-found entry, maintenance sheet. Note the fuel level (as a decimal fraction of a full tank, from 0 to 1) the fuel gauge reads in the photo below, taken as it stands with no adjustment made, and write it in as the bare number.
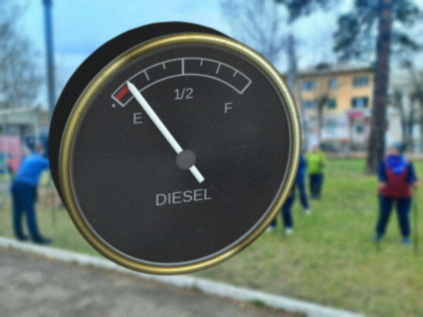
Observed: 0.125
